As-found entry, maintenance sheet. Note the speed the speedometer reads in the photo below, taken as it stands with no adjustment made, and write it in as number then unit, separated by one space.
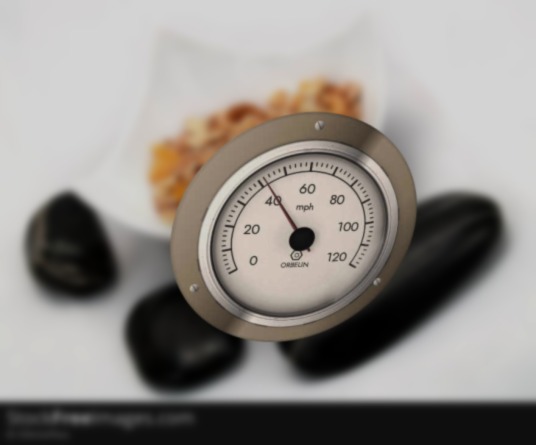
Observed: 42 mph
